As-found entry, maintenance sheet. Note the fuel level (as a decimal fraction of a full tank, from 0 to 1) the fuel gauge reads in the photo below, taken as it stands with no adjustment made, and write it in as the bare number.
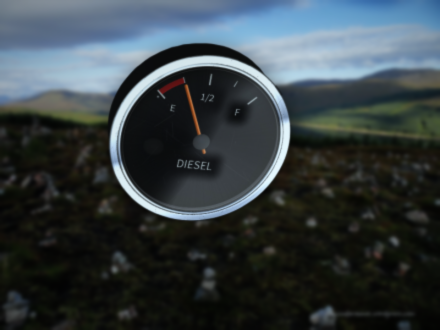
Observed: 0.25
